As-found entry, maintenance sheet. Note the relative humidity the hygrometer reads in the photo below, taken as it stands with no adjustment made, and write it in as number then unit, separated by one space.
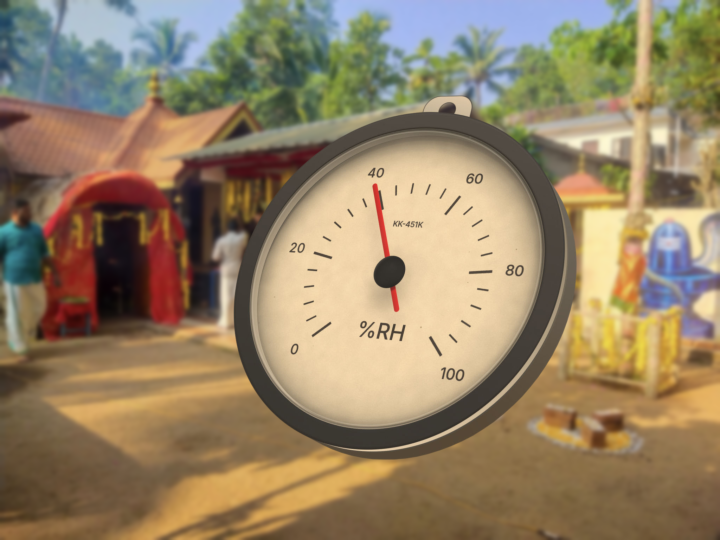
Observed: 40 %
